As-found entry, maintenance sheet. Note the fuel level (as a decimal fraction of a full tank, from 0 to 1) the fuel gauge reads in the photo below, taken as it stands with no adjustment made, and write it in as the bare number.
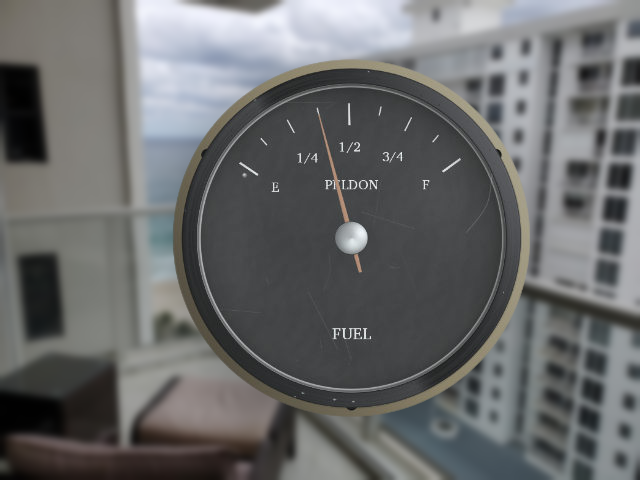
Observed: 0.375
